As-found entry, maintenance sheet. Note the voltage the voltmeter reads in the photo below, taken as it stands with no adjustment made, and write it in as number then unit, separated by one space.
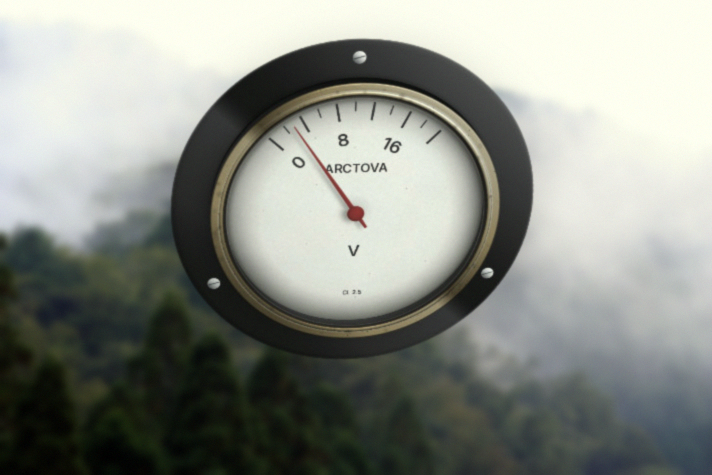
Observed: 3 V
